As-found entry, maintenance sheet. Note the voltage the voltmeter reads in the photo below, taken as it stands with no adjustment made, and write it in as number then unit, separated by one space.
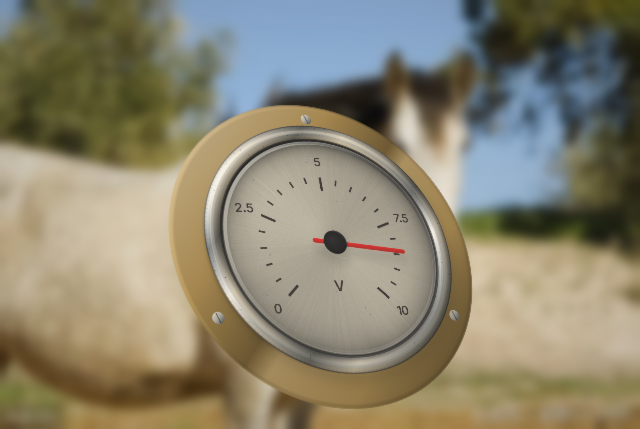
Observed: 8.5 V
